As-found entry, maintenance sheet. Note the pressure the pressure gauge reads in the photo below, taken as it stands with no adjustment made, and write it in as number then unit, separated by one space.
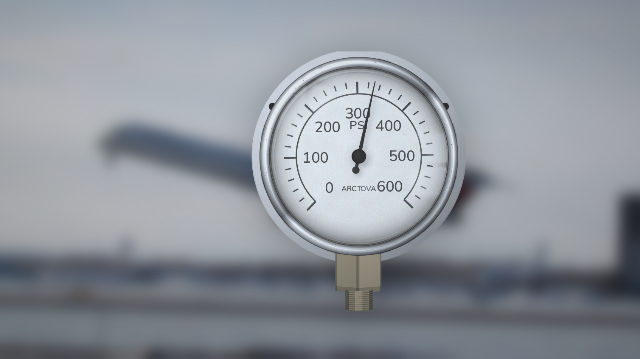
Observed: 330 psi
